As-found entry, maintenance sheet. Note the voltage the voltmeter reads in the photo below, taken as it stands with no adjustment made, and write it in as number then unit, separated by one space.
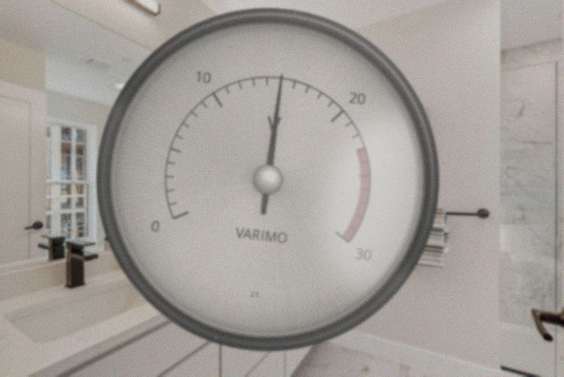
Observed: 15 V
